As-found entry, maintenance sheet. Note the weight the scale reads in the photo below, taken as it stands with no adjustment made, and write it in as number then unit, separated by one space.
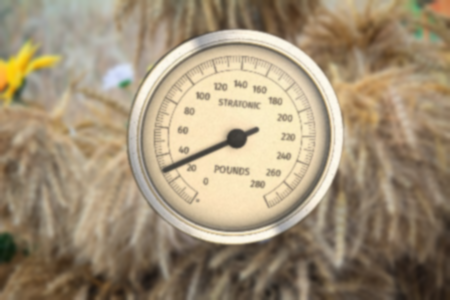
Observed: 30 lb
